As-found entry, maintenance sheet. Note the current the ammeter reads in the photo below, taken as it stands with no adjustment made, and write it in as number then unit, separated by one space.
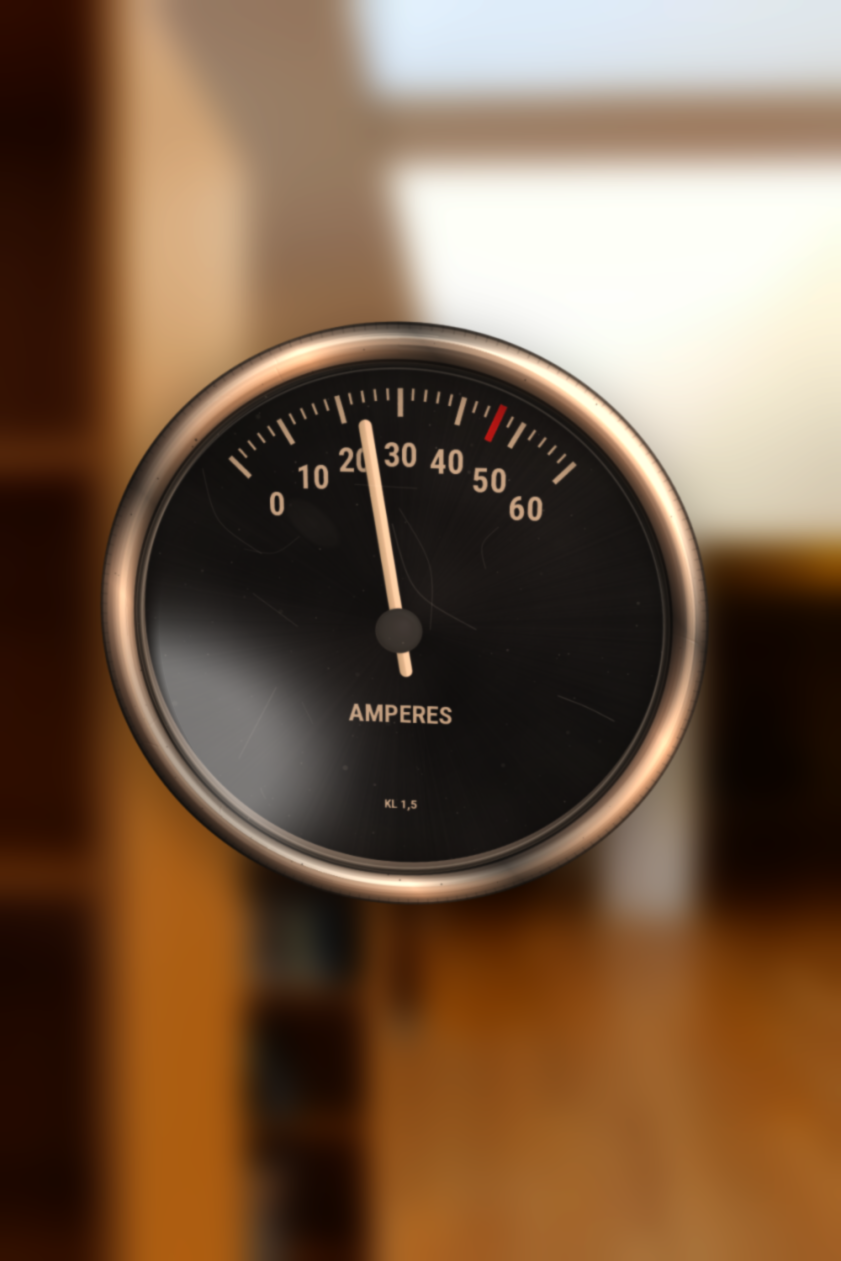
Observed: 24 A
